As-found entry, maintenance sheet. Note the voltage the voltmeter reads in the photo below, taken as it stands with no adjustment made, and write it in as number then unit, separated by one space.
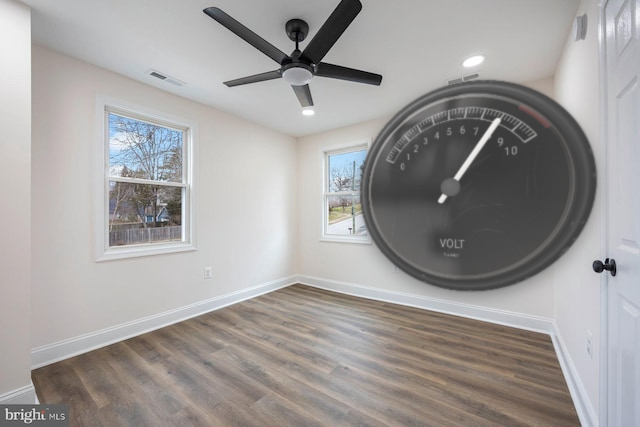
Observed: 8 V
